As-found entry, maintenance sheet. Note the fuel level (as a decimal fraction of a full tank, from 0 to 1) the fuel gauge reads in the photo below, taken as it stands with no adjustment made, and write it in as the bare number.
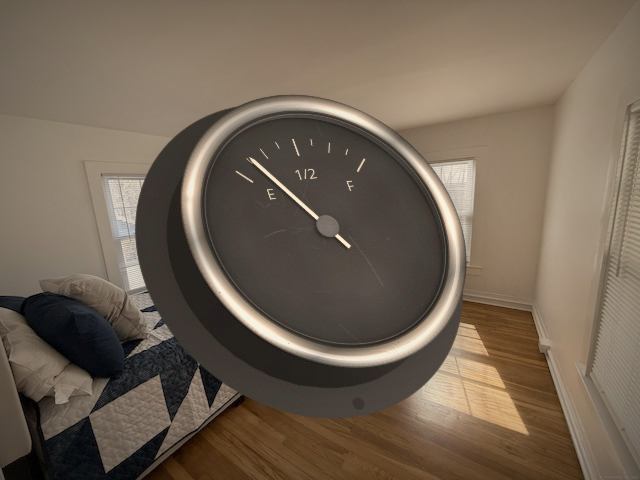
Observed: 0.125
